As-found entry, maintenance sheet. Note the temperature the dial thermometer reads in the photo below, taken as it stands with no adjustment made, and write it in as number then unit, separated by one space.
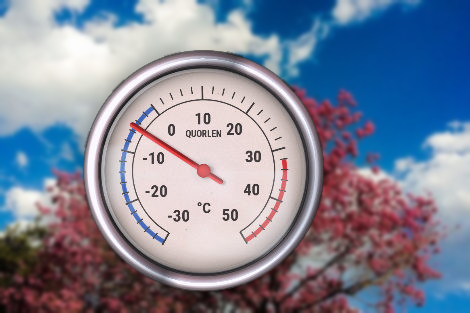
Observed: -5 °C
